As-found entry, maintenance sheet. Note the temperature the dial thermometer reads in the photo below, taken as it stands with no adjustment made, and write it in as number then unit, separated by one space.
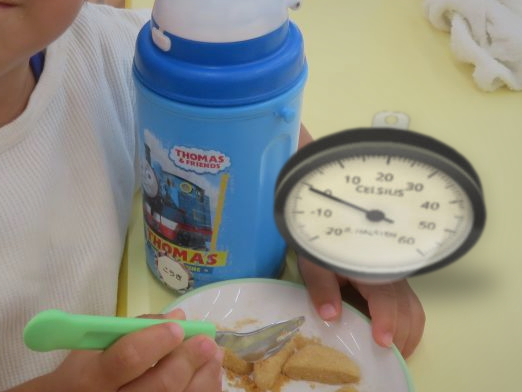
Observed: 0 °C
